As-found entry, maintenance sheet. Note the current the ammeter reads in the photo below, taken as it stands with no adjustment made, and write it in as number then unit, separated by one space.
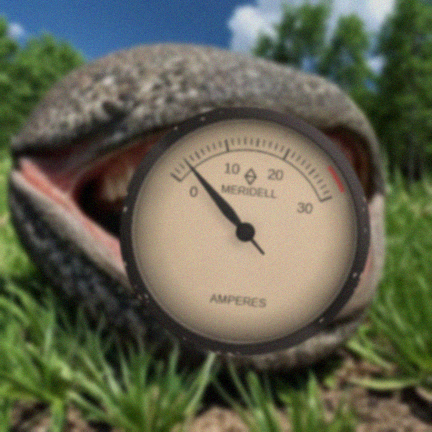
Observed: 3 A
